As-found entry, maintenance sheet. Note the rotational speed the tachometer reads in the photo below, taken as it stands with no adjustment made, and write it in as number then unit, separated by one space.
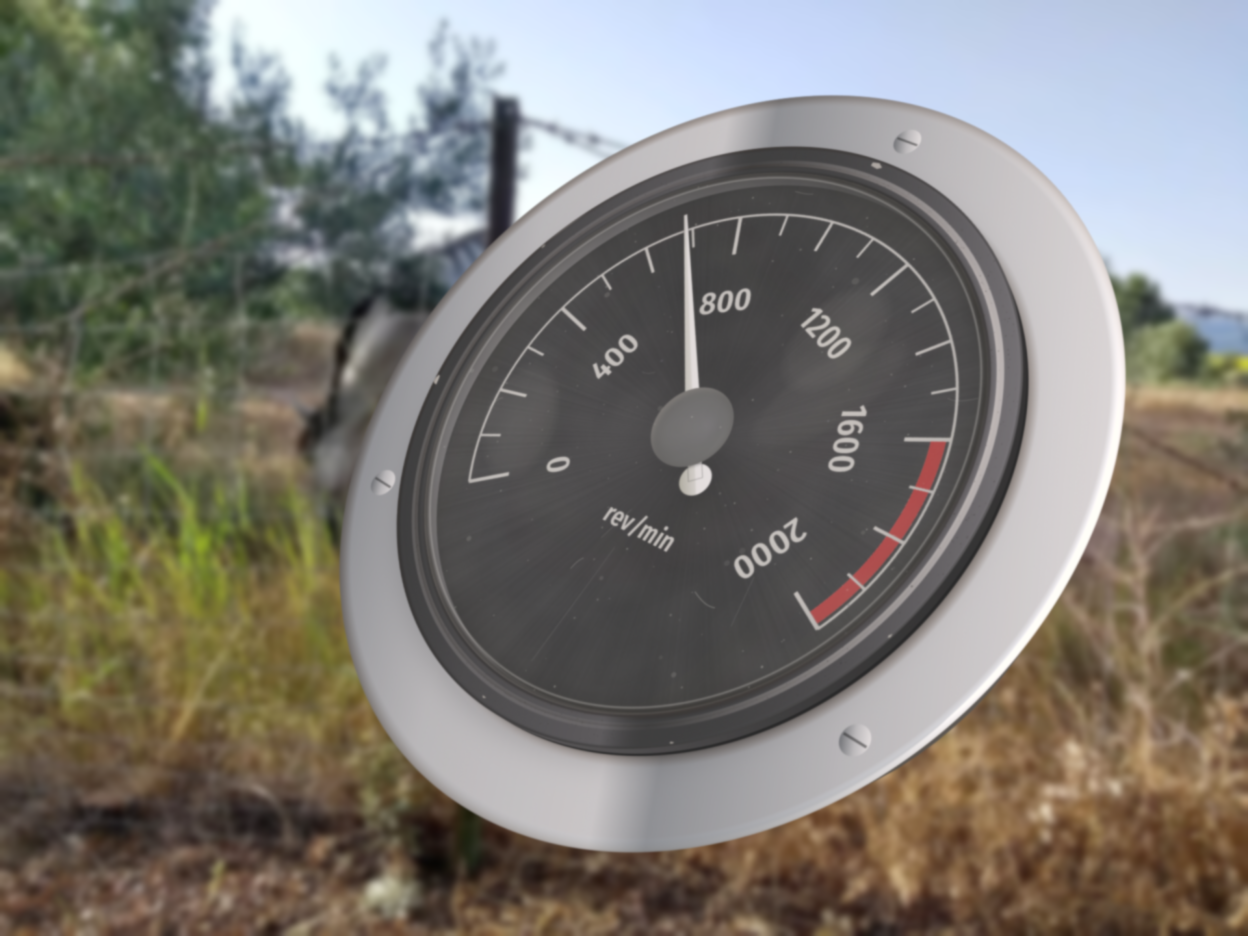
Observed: 700 rpm
